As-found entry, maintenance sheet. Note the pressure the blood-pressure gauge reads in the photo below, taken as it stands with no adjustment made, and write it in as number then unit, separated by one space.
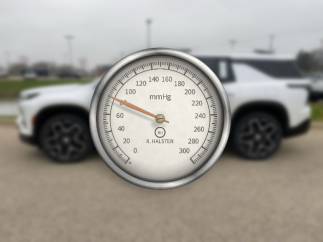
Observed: 80 mmHg
